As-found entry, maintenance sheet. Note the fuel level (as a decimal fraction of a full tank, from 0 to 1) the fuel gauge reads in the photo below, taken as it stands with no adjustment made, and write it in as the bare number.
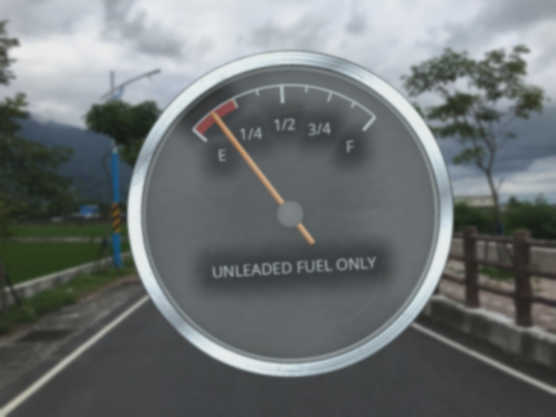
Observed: 0.125
